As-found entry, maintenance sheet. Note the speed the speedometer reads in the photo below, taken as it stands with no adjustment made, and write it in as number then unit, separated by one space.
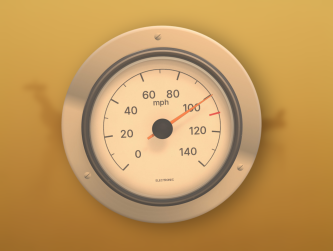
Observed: 100 mph
